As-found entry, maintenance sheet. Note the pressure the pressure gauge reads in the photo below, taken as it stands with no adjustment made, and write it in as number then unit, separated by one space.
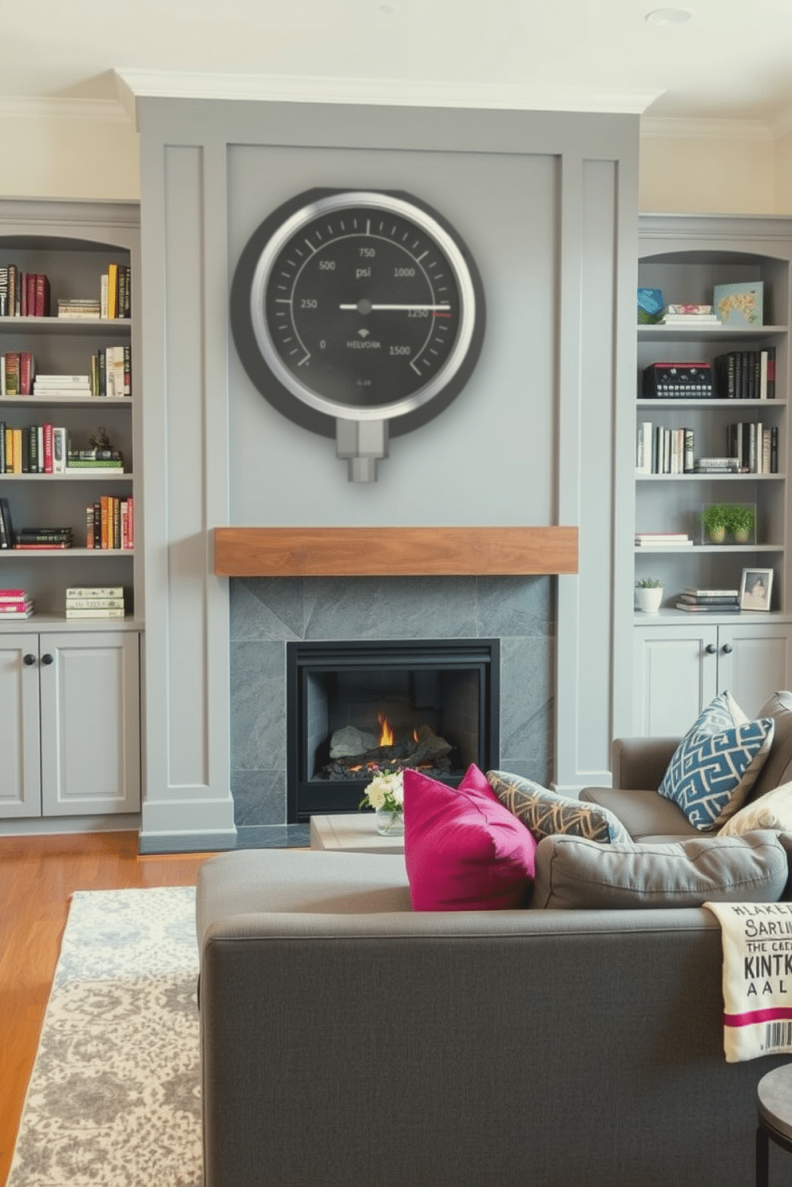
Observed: 1225 psi
